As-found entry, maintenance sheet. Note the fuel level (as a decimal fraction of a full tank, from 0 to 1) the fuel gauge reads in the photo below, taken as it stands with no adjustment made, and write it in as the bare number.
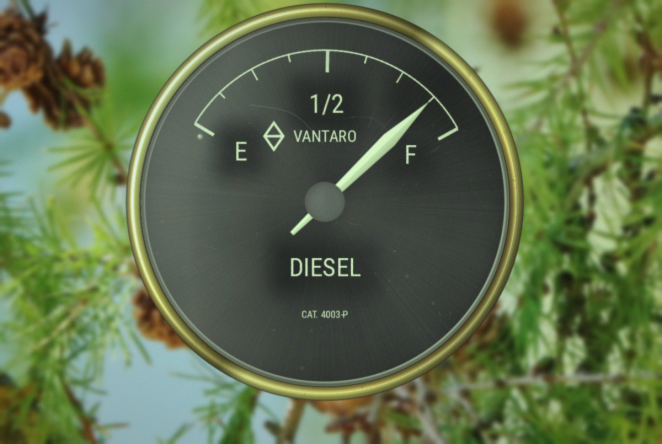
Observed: 0.875
